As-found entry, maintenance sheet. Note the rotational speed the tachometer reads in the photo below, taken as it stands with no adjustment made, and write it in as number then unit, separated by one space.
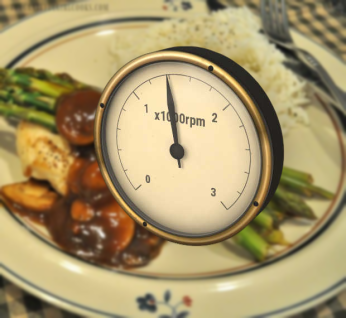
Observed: 1400 rpm
